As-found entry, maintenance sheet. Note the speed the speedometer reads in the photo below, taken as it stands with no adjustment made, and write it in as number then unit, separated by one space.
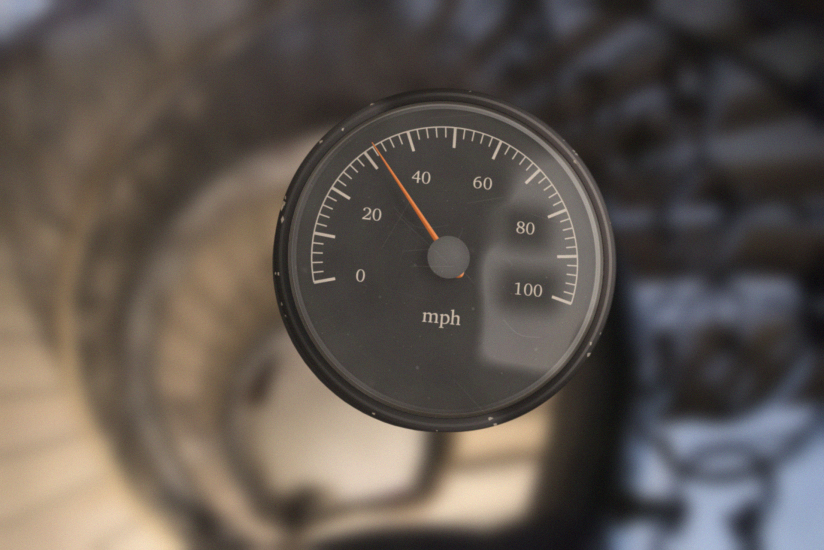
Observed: 32 mph
